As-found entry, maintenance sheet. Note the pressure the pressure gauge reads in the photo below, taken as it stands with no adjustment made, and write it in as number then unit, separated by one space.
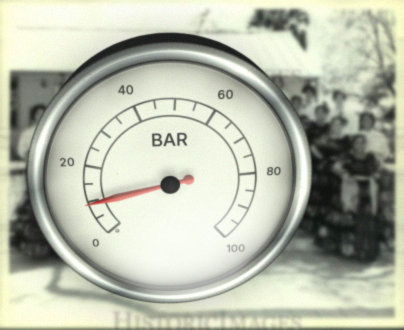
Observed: 10 bar
